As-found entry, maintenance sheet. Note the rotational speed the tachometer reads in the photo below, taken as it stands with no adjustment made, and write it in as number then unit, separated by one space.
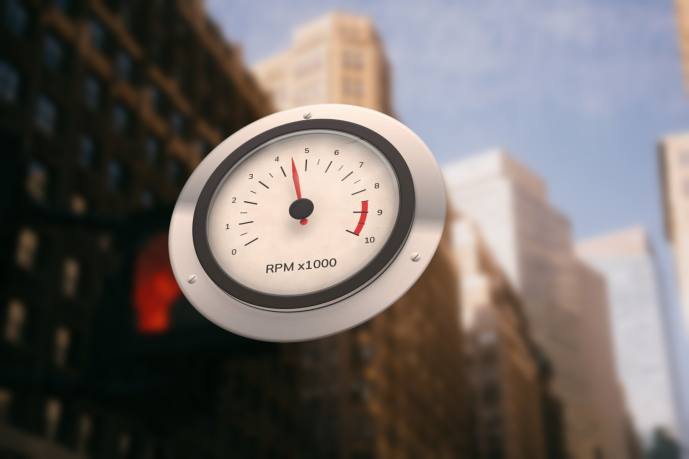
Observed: 4500 rpm
